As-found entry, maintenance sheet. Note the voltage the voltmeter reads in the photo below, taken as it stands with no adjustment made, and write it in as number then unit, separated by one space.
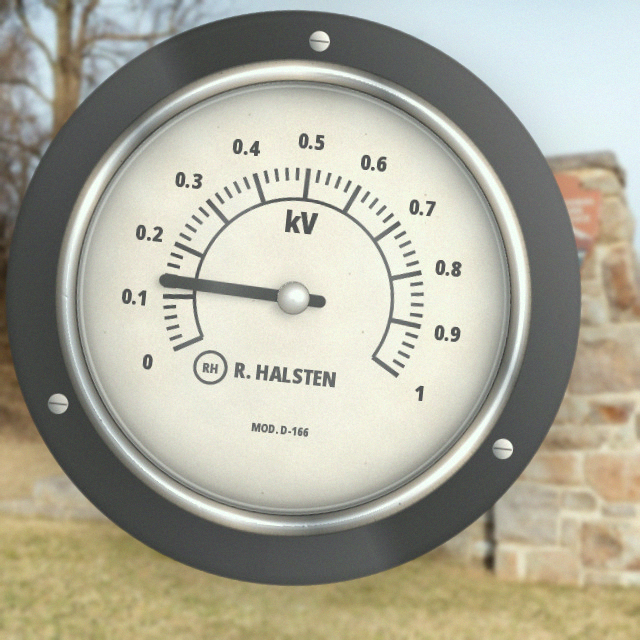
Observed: 0.13 kV
